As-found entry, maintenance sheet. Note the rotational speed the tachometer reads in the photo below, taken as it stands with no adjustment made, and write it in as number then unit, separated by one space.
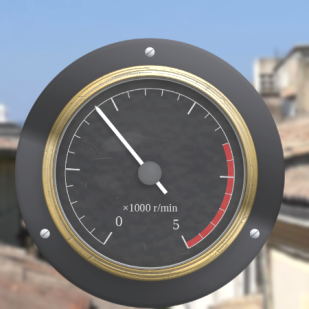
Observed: 1800 rpm
